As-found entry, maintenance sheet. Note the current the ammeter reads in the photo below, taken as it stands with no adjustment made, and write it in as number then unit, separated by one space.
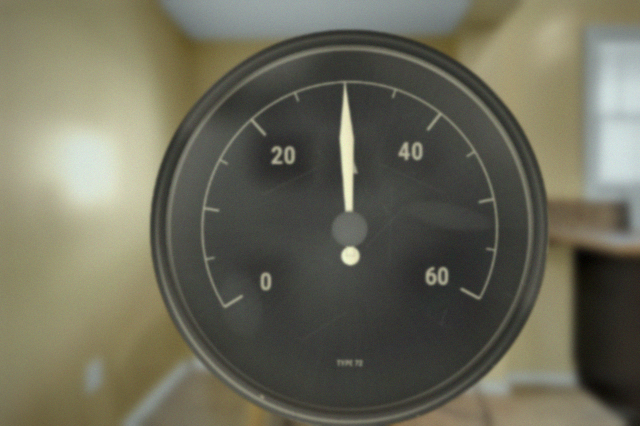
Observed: 30 A
